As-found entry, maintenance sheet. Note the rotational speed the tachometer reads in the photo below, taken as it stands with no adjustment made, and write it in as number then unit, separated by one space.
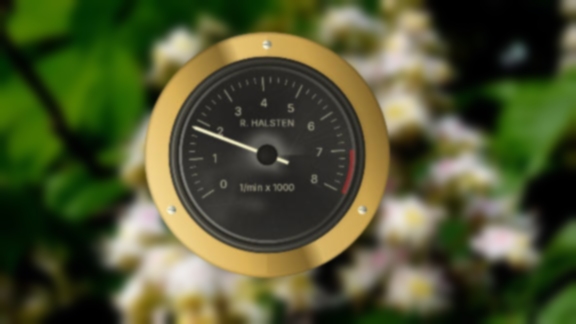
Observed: 1800 rpm
